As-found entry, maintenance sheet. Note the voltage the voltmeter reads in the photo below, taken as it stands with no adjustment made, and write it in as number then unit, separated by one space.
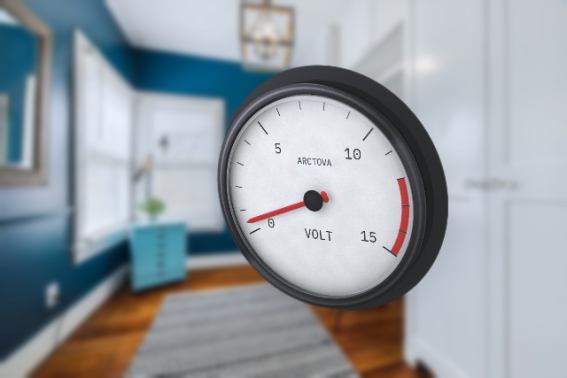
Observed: 0.5 V
